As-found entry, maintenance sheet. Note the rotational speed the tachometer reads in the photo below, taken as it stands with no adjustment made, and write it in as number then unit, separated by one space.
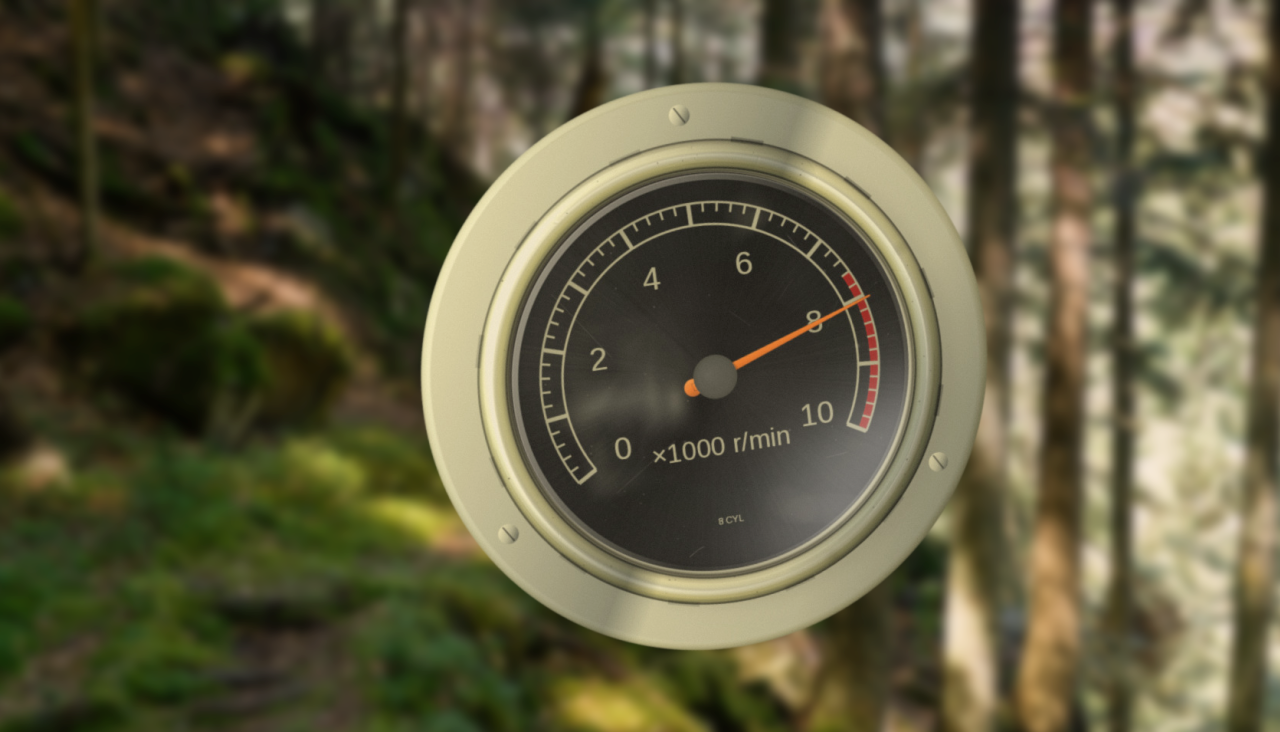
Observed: 8000 rpm
